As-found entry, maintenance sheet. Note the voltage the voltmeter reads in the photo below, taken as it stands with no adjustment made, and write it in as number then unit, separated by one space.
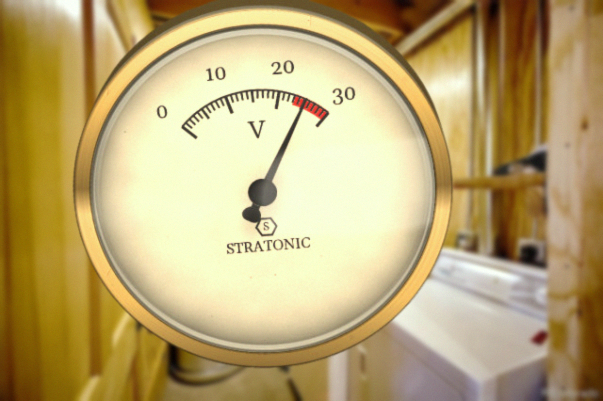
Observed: 25 V
